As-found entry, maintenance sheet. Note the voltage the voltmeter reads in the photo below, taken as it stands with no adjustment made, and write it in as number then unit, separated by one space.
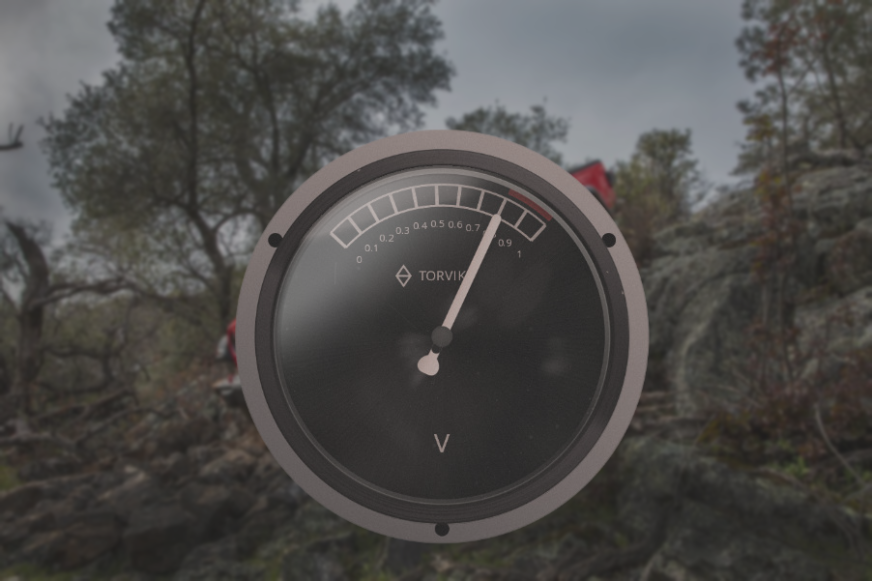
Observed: 0.8 V
